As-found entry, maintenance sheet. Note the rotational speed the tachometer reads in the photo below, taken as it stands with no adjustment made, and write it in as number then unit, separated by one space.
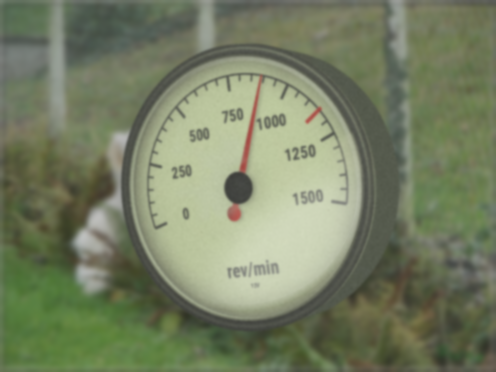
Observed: 900 rpm
